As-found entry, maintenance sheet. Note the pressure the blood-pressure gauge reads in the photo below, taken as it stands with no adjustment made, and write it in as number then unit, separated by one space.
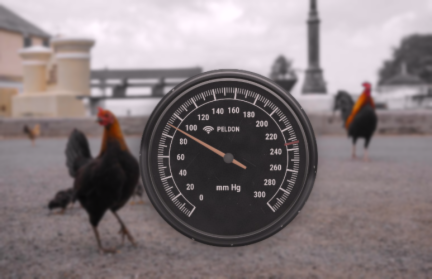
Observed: 90 mmHg
